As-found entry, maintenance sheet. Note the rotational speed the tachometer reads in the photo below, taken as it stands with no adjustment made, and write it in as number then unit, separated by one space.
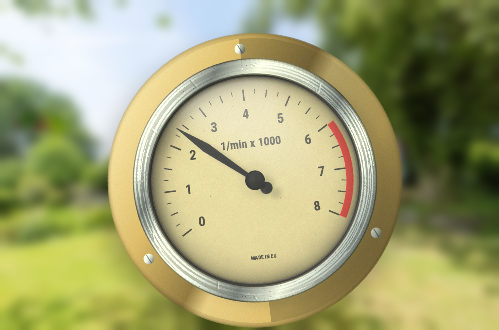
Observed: 2375 rpm
